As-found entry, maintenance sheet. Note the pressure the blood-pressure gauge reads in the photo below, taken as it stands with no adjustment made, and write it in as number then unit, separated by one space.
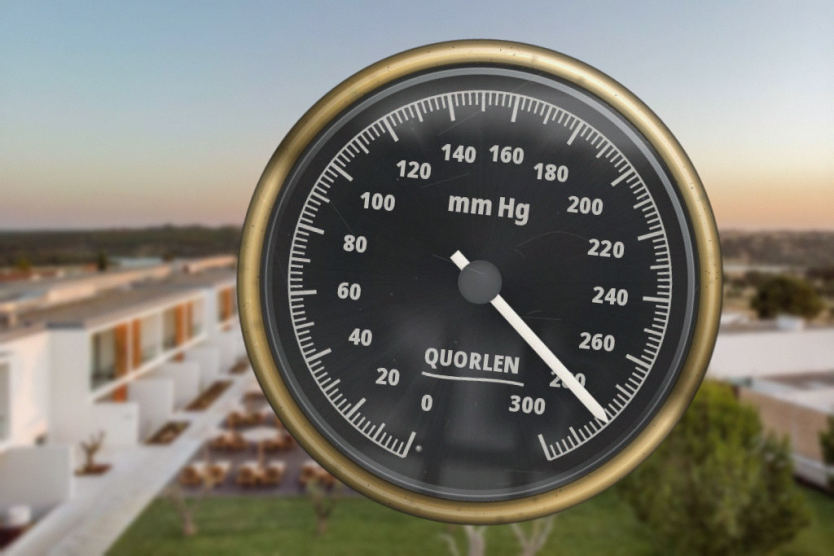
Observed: 280 mmHg
